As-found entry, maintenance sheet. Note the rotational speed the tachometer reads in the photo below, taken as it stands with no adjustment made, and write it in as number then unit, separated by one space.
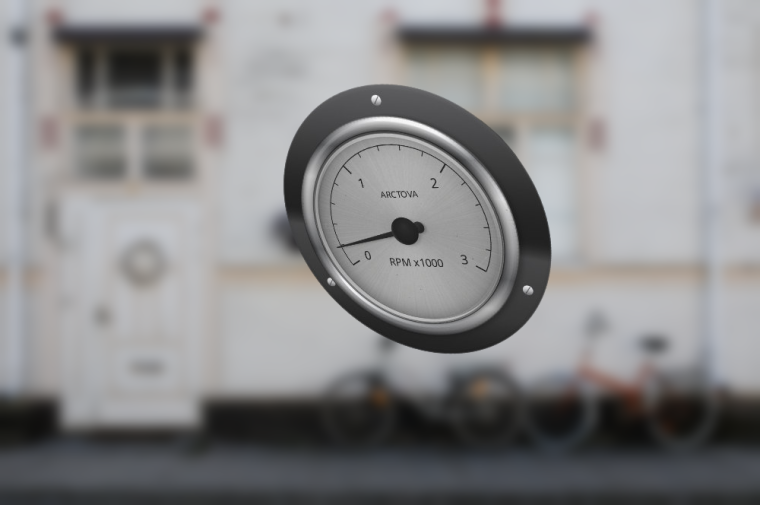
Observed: 200 rpm
